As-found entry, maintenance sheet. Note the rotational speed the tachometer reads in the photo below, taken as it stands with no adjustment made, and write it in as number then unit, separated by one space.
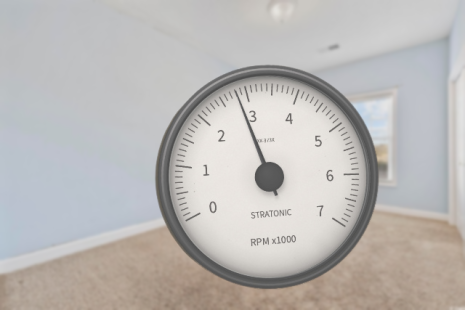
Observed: 2800 rpm
